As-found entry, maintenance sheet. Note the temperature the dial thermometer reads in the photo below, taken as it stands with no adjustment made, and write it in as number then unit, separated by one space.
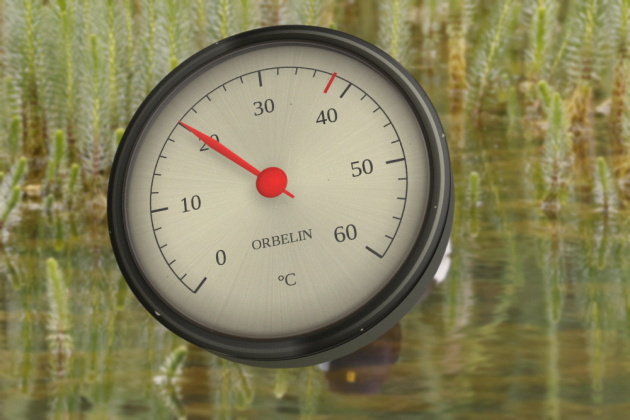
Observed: 20 °C
